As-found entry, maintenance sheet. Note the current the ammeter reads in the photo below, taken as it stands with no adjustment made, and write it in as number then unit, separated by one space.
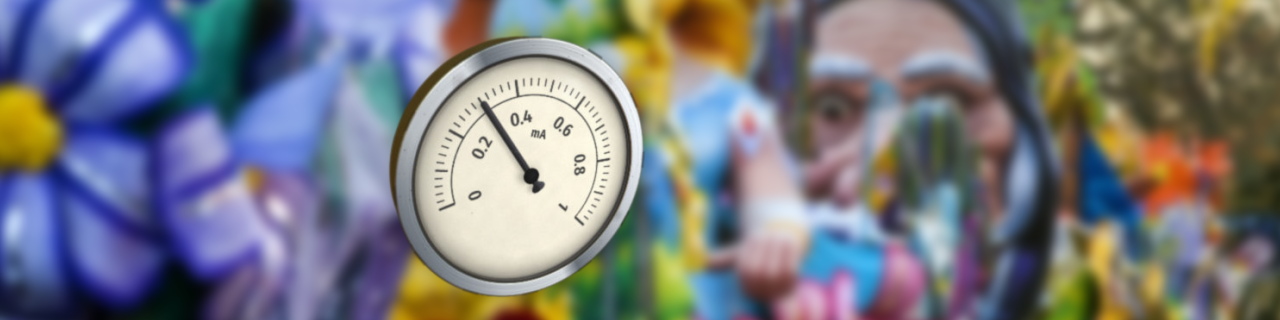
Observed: 0.3 mA
